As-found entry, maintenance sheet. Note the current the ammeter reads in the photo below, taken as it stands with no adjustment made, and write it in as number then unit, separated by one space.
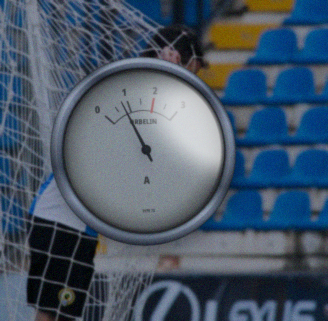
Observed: 0.75 A
